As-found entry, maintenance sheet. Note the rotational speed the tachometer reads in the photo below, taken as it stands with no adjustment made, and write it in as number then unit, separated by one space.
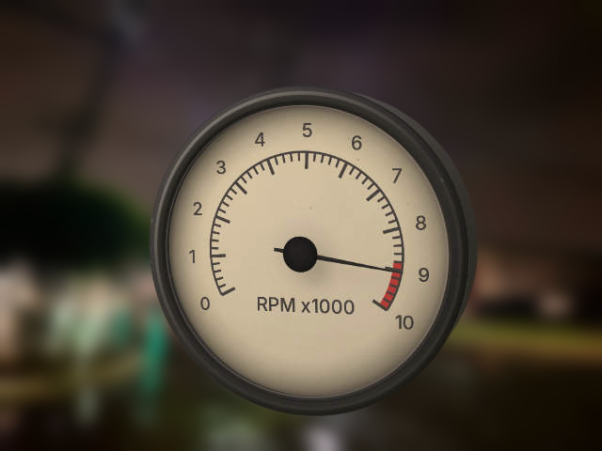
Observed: 9000 rpm
